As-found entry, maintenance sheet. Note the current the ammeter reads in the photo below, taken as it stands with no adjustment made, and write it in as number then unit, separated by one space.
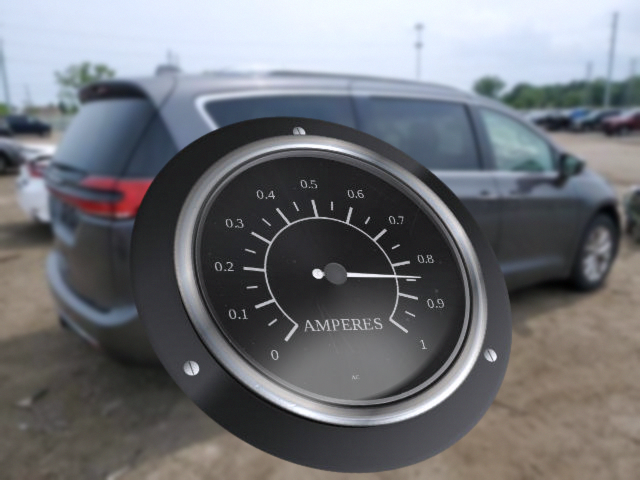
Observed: 0.85 A
